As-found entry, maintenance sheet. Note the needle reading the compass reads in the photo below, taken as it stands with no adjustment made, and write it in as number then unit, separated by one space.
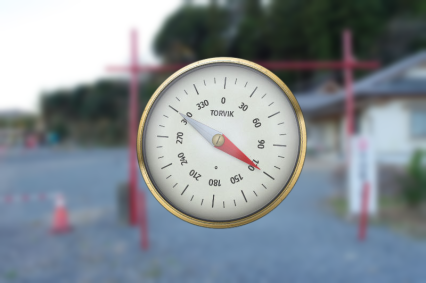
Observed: 120 °
